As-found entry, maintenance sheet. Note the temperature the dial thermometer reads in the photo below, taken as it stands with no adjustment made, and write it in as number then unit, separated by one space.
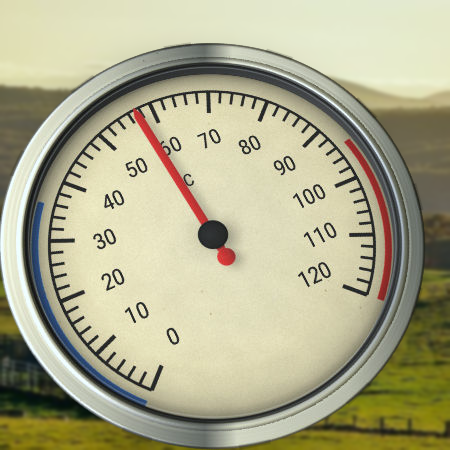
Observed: 57 °C
